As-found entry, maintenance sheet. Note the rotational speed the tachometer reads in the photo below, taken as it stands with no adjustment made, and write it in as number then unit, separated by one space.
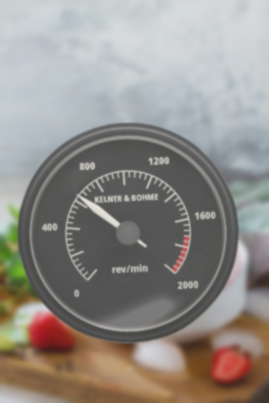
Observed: 640 rpm
